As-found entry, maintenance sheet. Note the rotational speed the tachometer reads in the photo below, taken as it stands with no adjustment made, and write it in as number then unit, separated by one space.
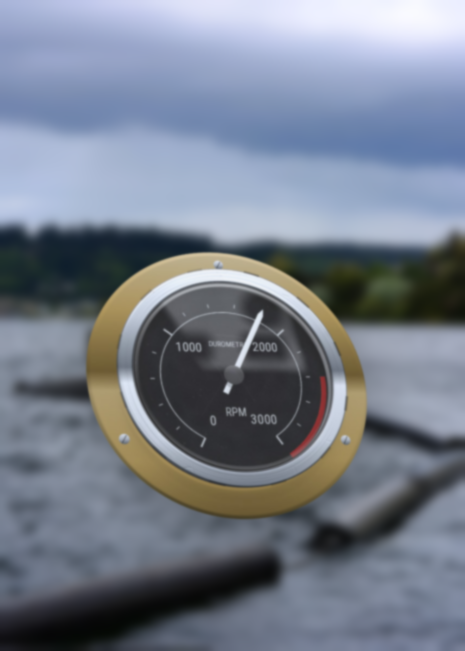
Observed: 1800 rpm
